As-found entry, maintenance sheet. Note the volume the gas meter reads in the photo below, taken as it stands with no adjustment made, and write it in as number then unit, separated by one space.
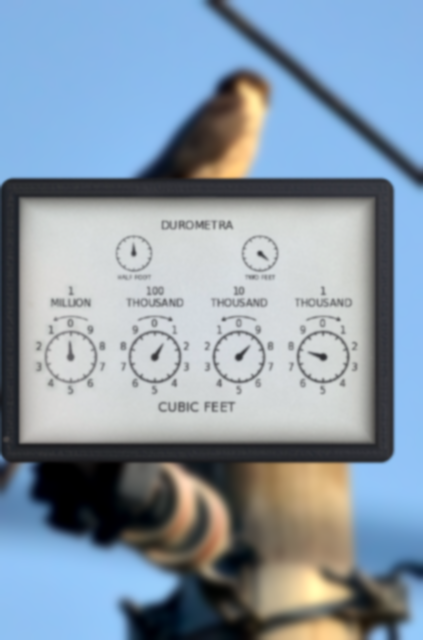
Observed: 8800 ft³
